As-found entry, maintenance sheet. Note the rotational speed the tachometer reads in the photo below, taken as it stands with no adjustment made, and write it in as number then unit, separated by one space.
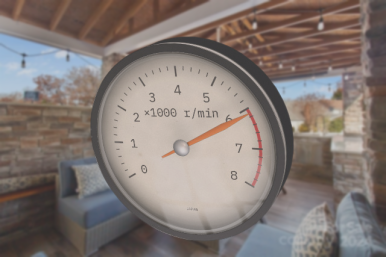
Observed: 6100 rpm
